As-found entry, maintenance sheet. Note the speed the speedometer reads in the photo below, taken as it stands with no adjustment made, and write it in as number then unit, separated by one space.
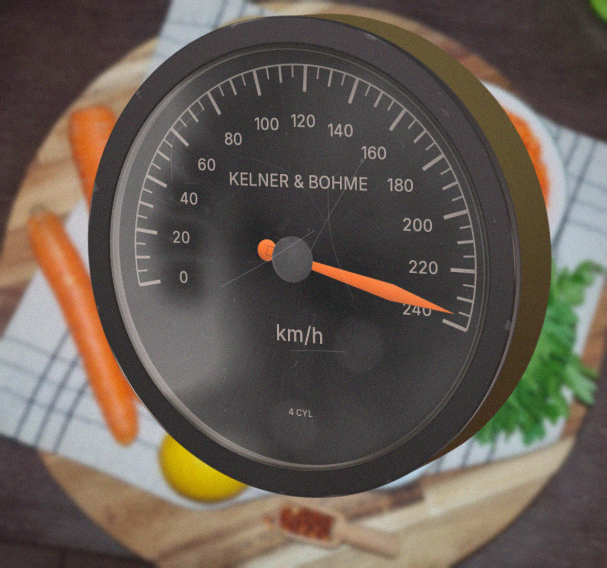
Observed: 235 km/h
